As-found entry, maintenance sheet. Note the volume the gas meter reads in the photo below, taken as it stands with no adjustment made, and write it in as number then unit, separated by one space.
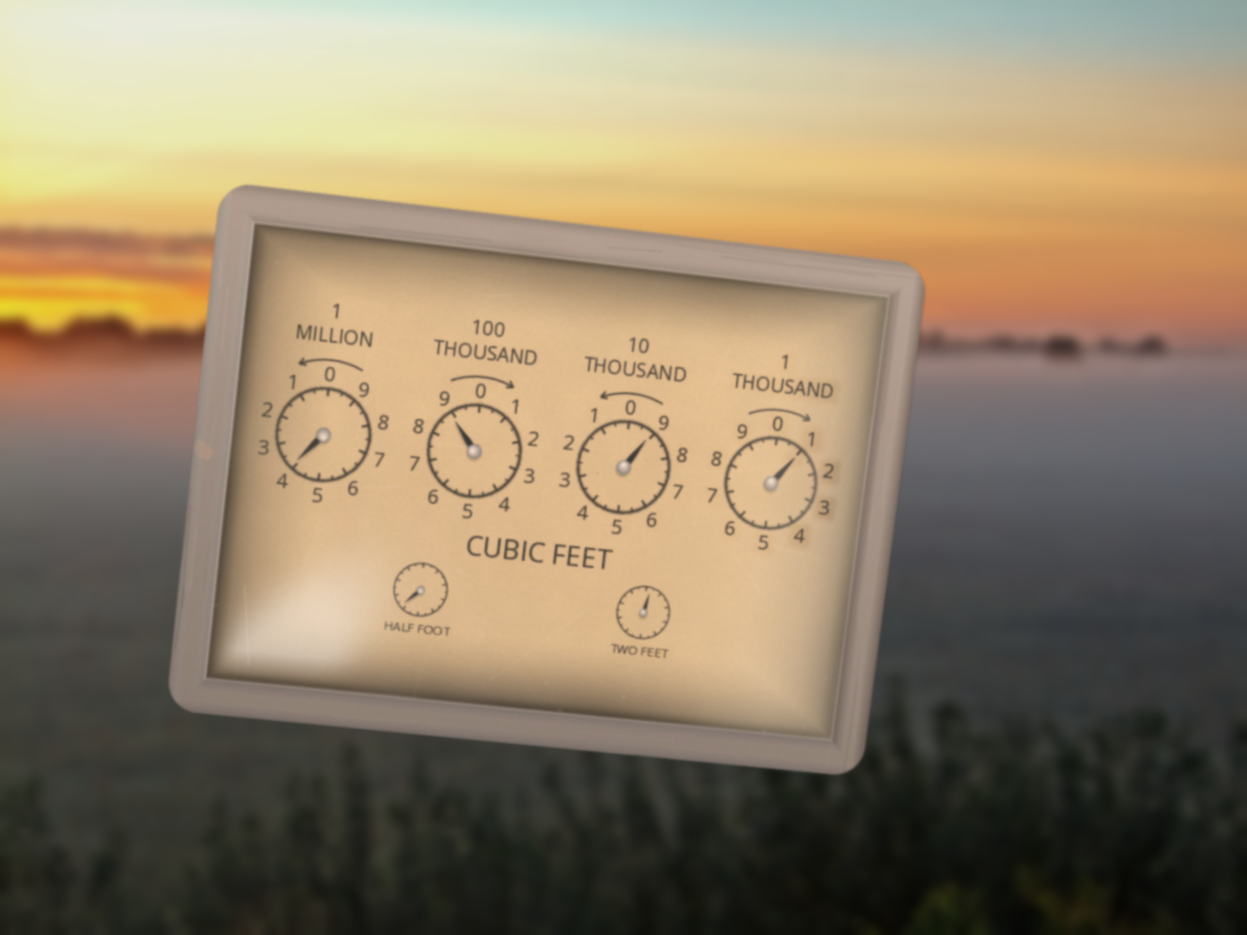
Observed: 389100 ft³
